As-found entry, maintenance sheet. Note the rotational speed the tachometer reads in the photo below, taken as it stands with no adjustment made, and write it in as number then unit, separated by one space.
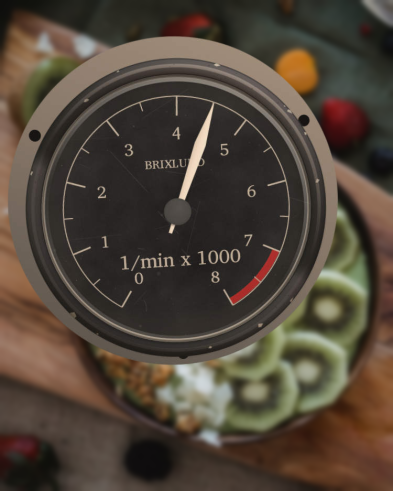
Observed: 4500 rpm
